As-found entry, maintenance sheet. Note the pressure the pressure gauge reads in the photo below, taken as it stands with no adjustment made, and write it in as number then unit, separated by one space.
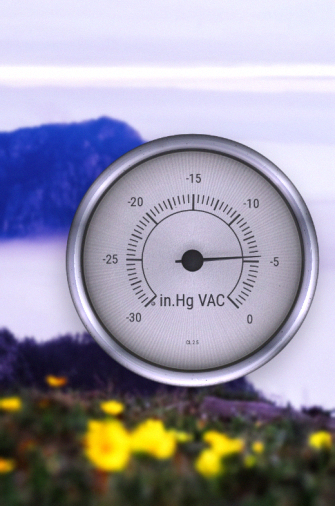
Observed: -5.5 inHg
